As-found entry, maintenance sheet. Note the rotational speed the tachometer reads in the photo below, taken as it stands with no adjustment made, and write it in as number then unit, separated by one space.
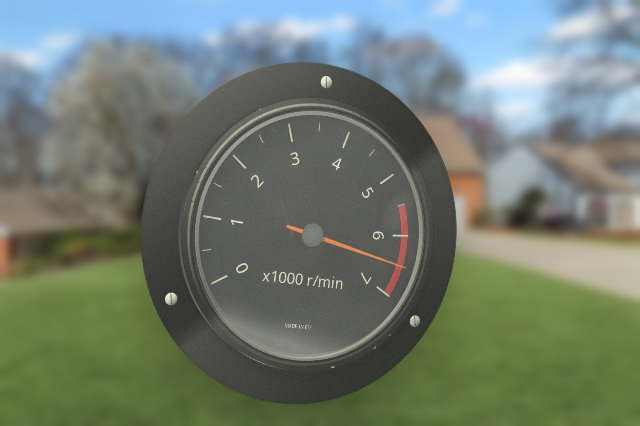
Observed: 6500 rpm
